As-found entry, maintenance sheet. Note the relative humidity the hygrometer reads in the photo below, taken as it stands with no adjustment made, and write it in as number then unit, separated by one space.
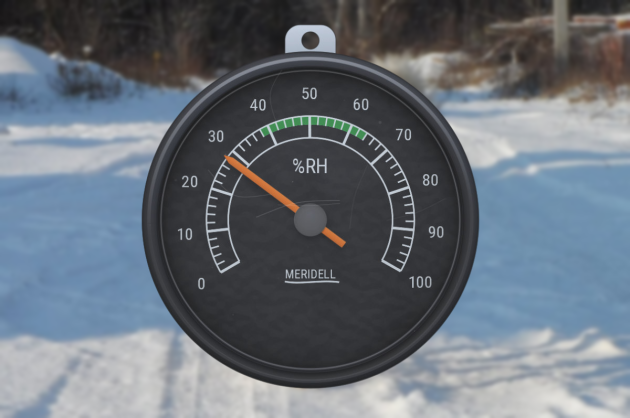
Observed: 28 %
